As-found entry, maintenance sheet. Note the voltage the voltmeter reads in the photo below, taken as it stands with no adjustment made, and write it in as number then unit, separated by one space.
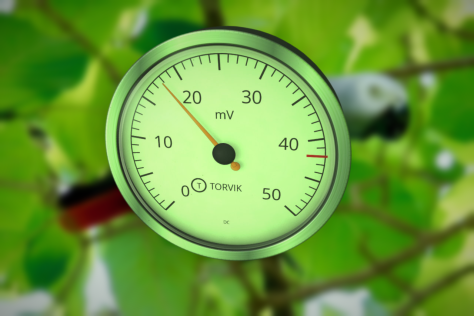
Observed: 18 mV
